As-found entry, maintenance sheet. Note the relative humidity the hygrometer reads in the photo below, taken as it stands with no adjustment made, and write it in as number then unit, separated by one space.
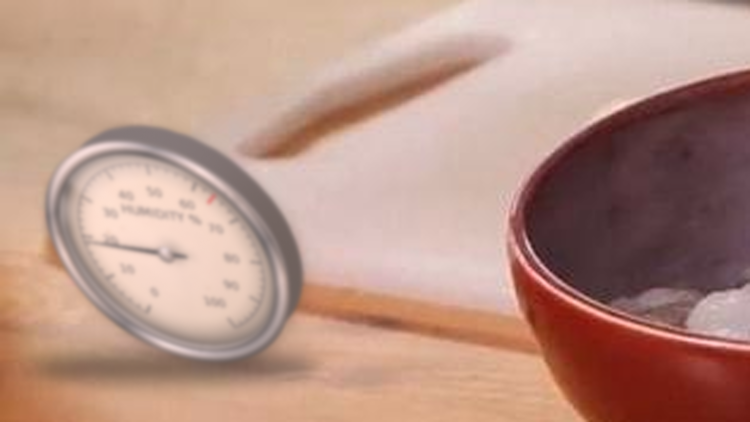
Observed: 20 %
